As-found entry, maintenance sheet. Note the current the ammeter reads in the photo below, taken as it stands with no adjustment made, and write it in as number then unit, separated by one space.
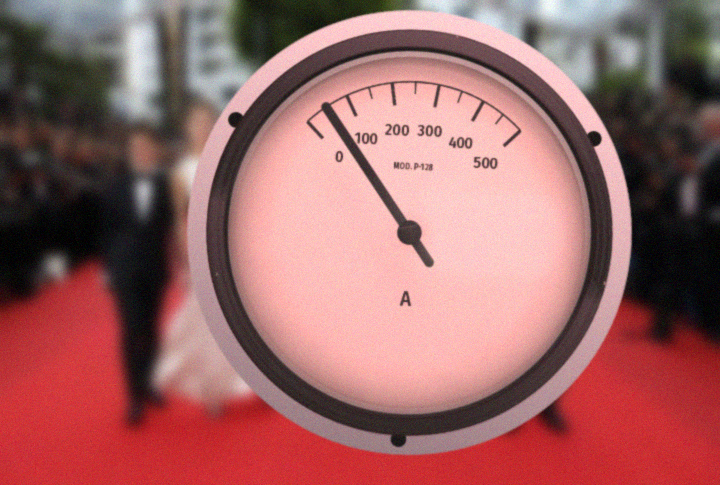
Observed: 50 A
